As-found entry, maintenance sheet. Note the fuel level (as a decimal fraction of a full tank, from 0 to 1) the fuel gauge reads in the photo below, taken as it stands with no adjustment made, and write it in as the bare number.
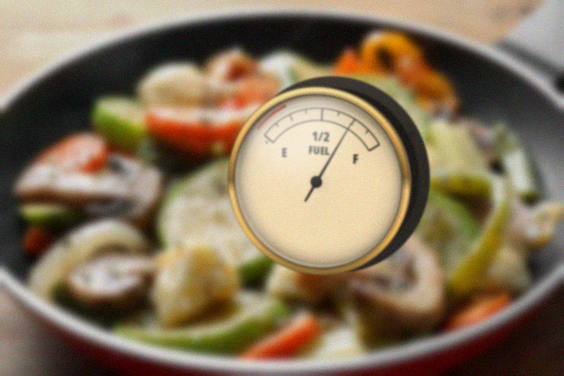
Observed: 0.75
